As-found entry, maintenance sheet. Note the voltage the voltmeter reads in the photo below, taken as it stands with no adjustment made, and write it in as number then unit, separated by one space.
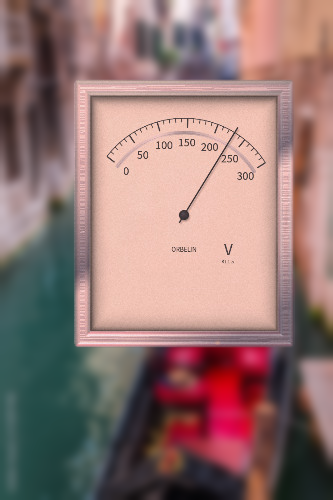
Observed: 230 V
